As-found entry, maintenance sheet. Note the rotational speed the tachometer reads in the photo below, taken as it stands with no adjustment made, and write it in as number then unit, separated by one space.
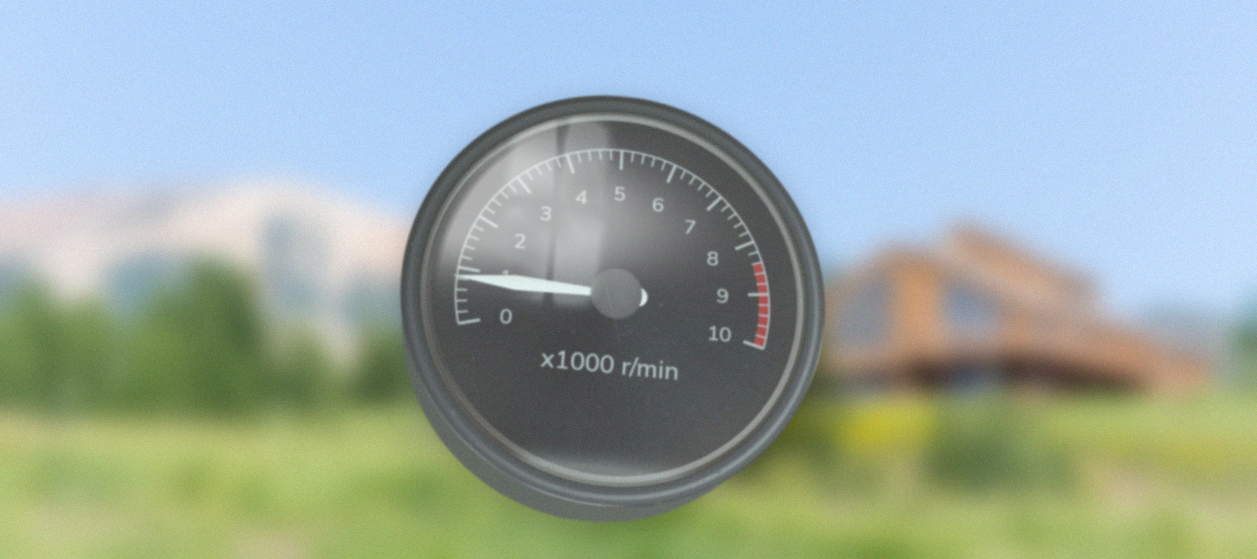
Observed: 800 rpm
